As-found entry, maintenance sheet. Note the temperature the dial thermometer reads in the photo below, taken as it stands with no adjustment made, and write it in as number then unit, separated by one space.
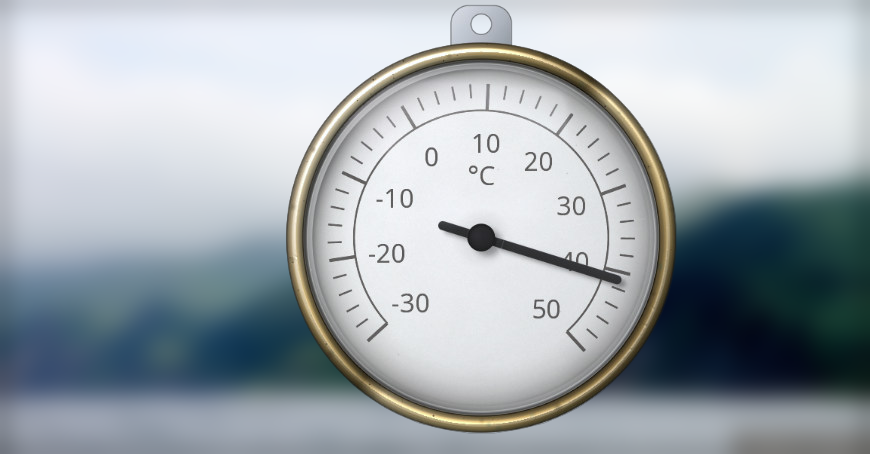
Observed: 41 °C
